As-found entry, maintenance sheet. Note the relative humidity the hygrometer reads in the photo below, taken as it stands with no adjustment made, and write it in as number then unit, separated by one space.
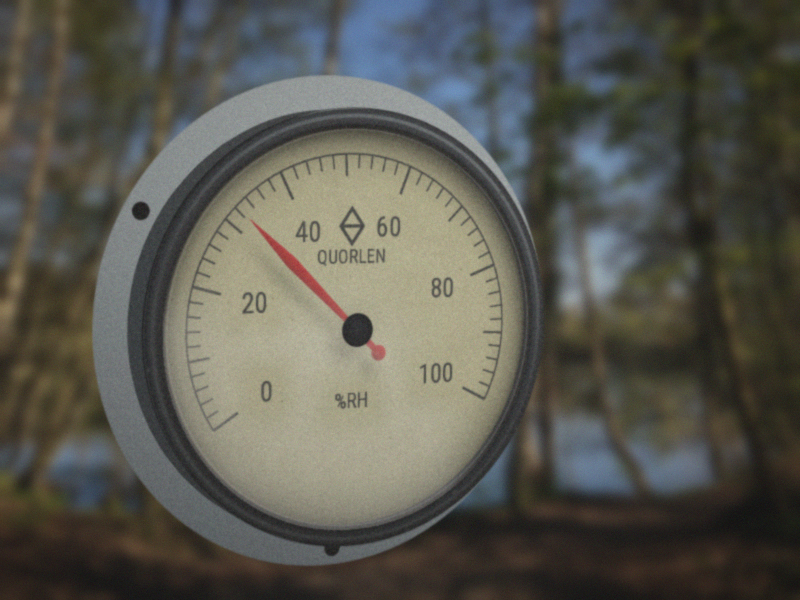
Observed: 32 %
